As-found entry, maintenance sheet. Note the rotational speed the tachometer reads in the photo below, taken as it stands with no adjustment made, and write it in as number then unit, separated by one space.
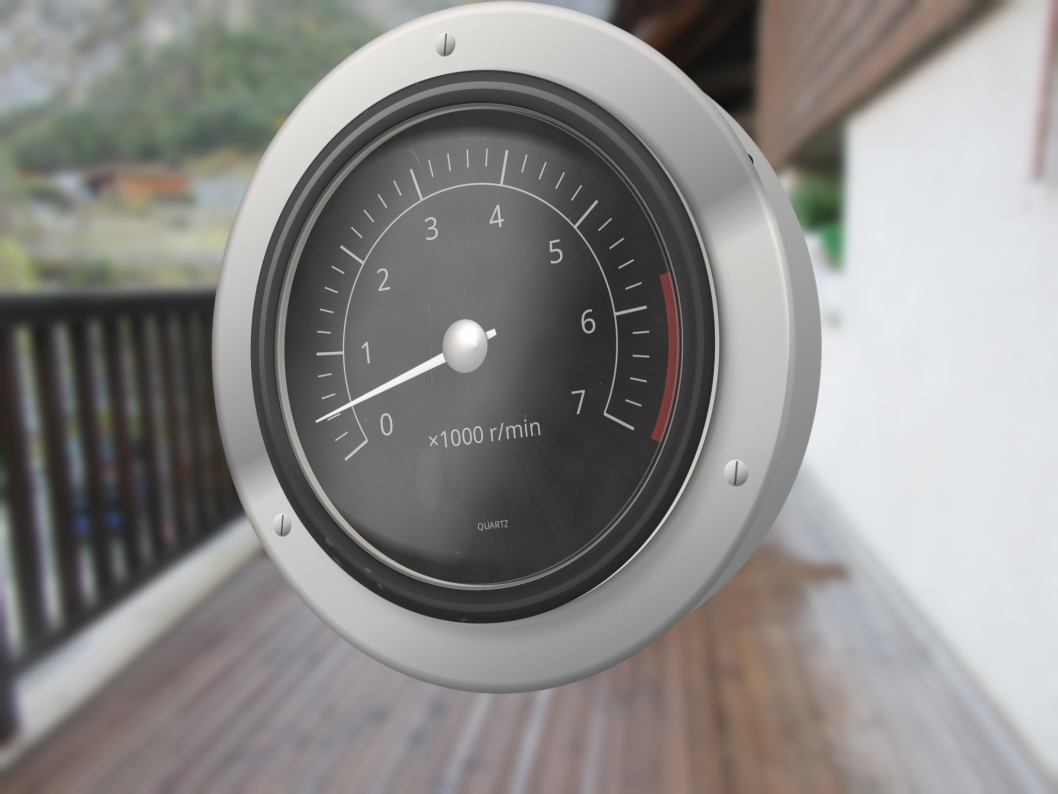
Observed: 400 rpm
